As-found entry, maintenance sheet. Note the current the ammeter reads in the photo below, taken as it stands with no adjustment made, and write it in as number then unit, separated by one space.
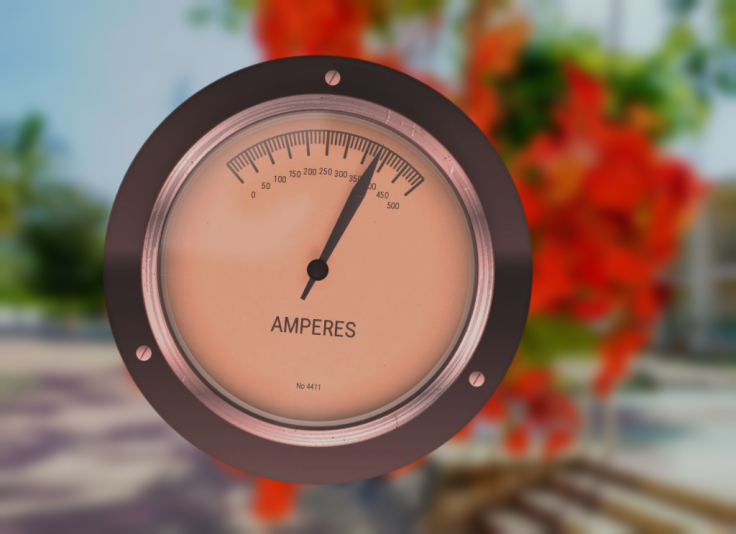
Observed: 380 A
